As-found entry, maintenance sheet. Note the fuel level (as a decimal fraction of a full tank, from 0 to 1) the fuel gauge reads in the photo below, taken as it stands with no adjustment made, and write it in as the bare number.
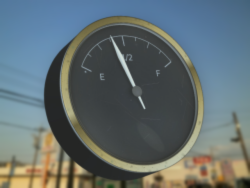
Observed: 0.375
